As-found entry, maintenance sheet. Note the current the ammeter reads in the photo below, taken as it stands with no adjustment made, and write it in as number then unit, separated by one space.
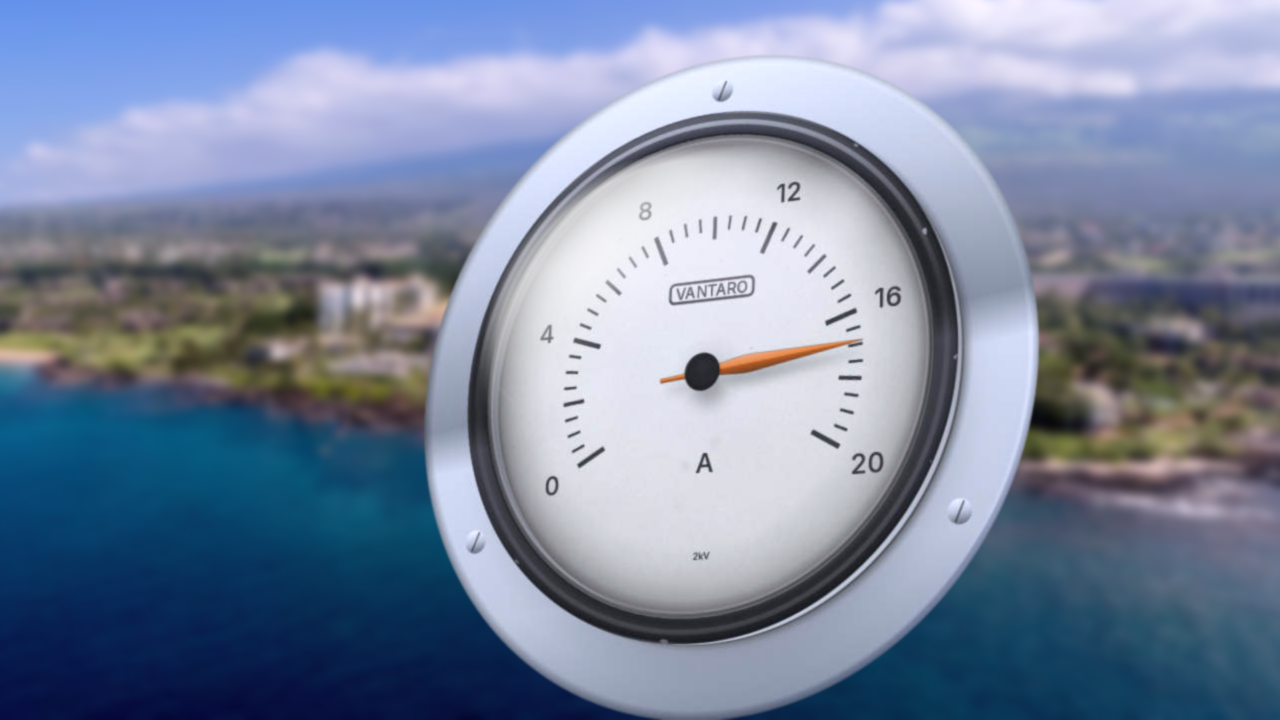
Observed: 17 A
